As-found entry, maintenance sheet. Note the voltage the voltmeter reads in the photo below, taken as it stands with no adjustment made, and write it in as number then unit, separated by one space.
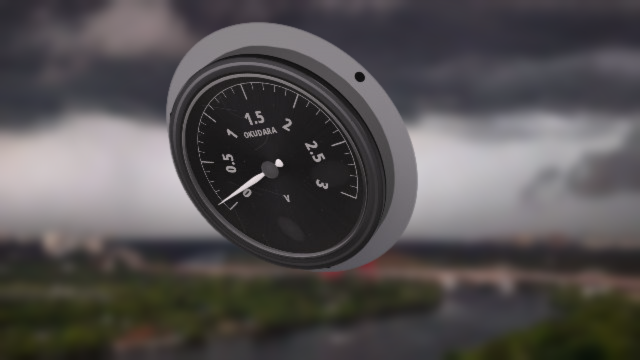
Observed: 0.1 V
